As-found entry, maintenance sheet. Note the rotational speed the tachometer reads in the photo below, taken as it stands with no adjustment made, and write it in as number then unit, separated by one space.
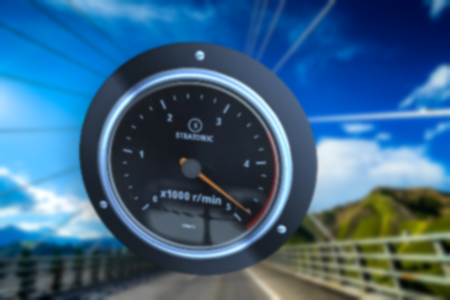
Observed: 4800 rpm
